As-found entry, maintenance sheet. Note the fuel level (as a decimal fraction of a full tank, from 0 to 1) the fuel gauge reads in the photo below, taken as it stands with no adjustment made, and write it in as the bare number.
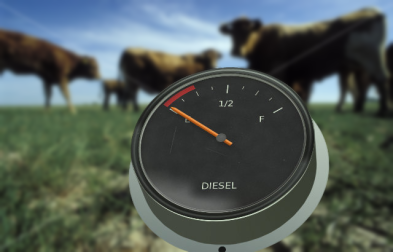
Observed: 0
